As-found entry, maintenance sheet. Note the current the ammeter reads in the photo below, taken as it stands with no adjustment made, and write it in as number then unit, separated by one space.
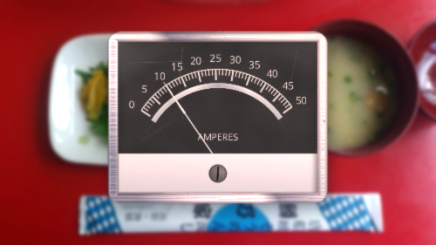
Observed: 10 A
